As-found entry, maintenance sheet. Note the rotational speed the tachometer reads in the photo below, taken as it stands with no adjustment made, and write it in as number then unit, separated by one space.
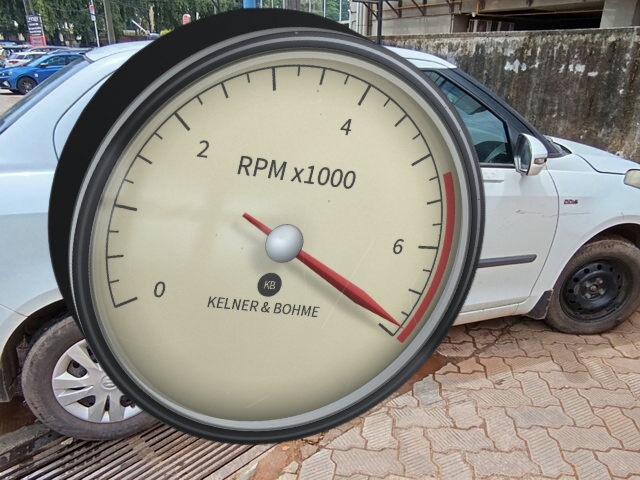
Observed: 6875 rpm
